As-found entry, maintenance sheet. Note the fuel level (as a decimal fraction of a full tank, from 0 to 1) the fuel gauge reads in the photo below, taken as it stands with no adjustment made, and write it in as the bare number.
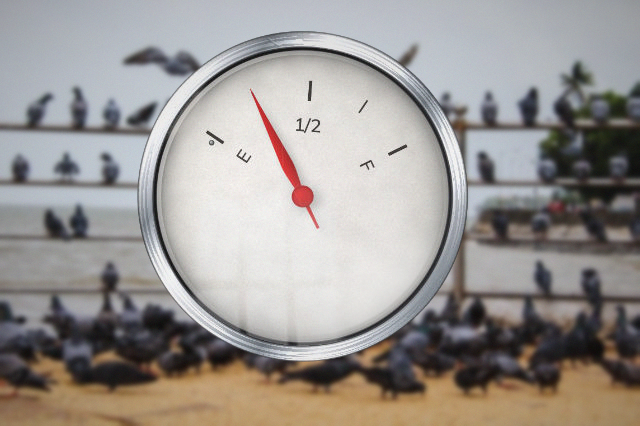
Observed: 0.25
